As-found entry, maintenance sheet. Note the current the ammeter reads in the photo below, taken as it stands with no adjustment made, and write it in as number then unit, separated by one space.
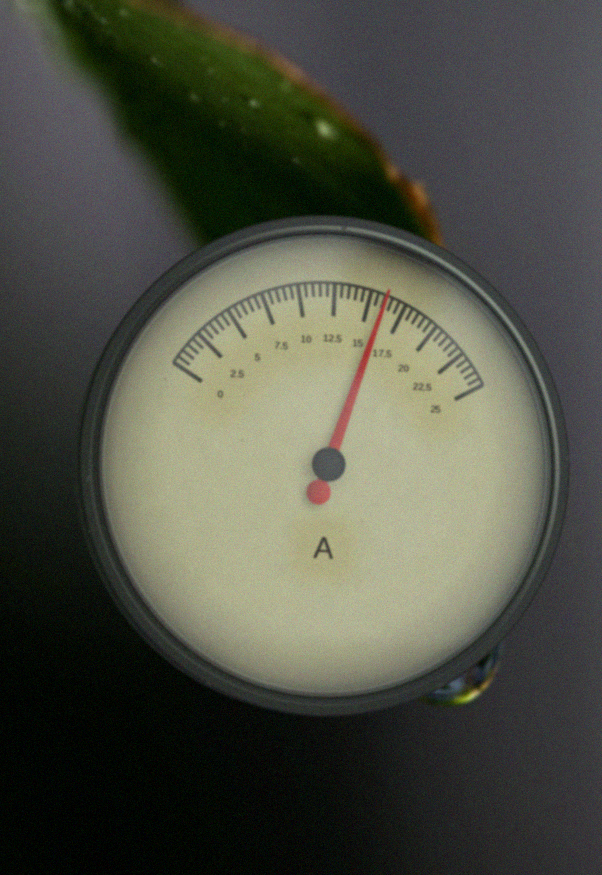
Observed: 16 A
